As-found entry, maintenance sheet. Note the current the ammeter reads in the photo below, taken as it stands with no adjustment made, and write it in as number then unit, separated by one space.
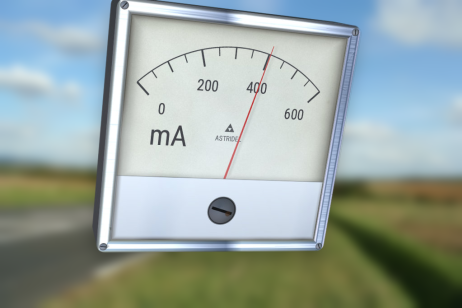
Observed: 400 mA
